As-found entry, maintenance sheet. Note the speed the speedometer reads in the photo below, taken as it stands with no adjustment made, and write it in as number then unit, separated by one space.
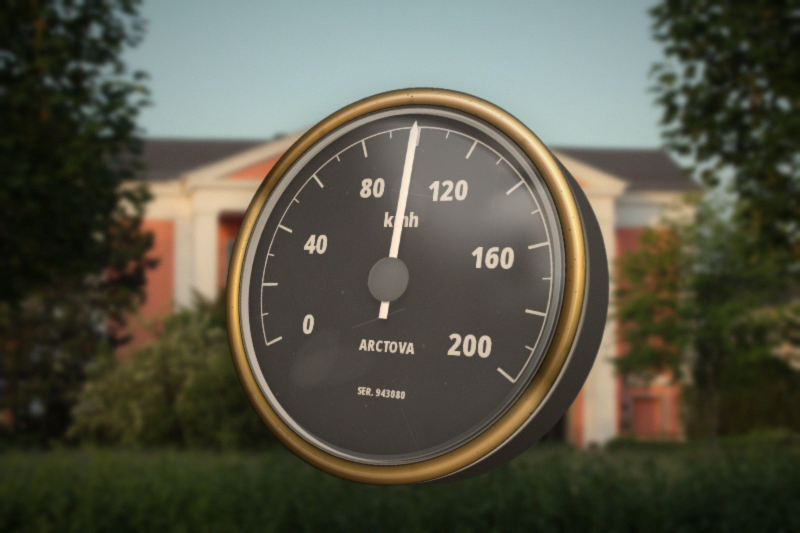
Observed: 100 km/h
